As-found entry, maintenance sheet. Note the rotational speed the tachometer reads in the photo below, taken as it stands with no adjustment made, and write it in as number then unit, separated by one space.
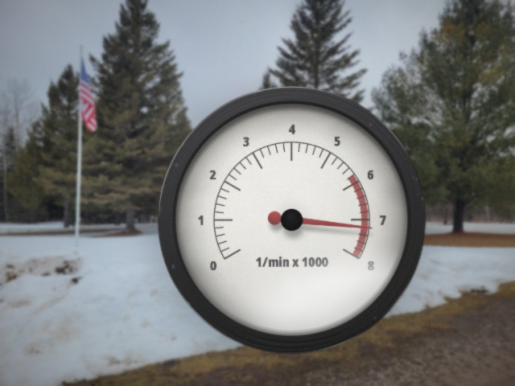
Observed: 7200 rpm
